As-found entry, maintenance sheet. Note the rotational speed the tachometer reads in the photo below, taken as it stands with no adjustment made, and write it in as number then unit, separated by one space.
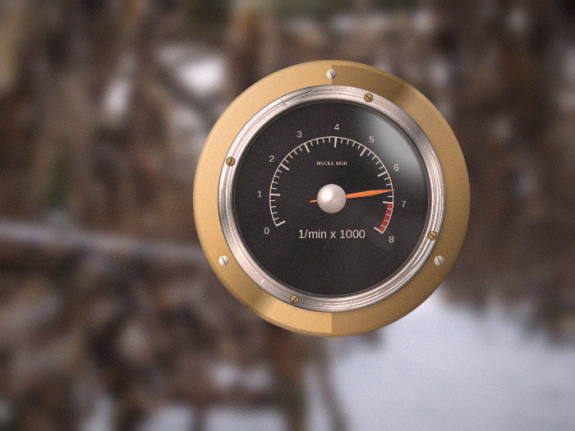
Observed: 6600 rpm
